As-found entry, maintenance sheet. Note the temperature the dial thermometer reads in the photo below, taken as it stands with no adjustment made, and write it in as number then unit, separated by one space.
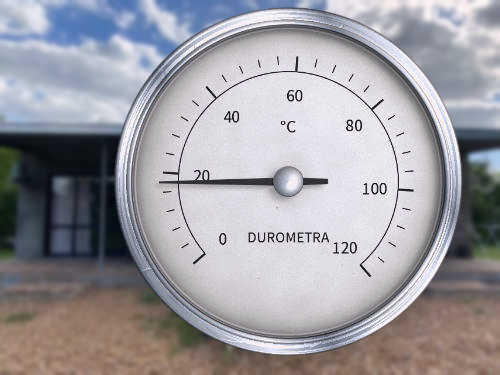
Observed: 18 °C
